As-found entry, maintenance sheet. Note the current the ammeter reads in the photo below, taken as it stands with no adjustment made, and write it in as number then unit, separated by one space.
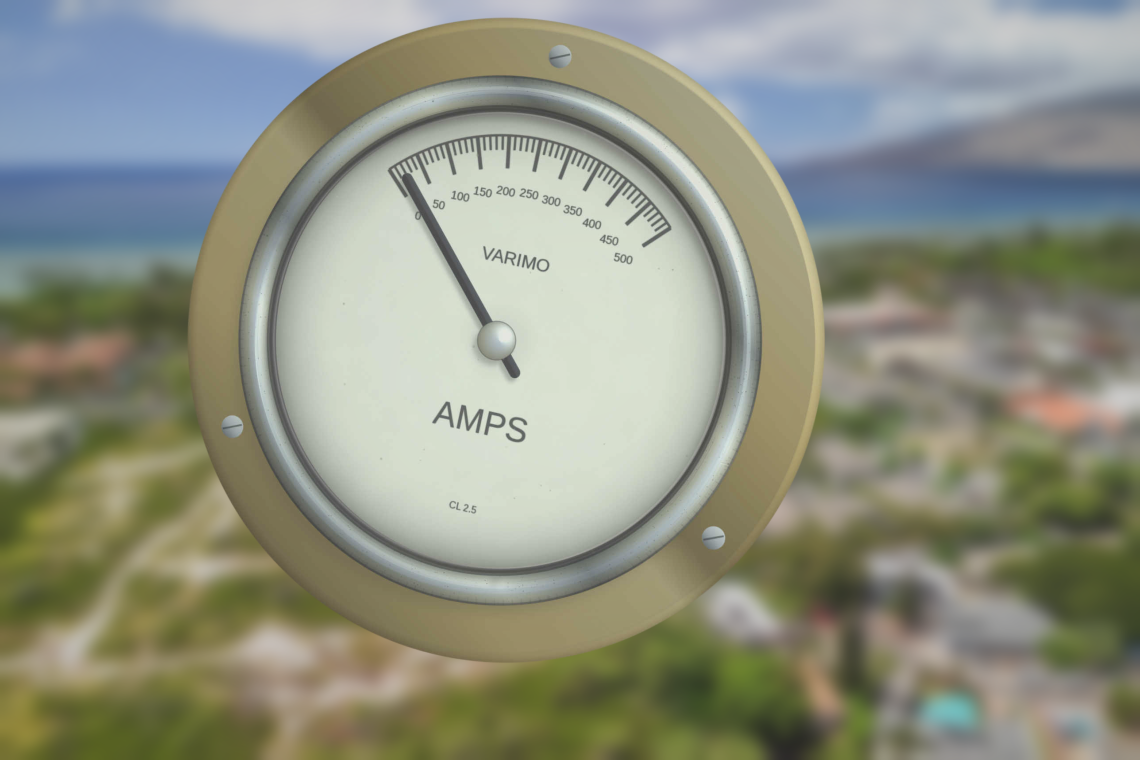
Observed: 20 A
